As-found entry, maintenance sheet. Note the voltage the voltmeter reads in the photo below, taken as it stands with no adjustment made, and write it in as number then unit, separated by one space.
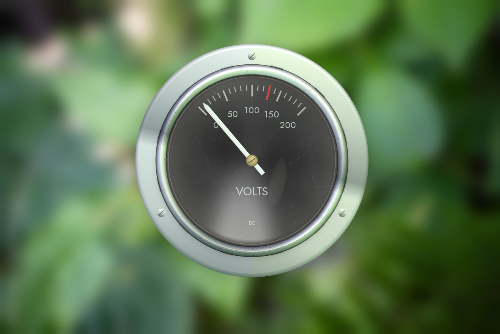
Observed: 10 V
